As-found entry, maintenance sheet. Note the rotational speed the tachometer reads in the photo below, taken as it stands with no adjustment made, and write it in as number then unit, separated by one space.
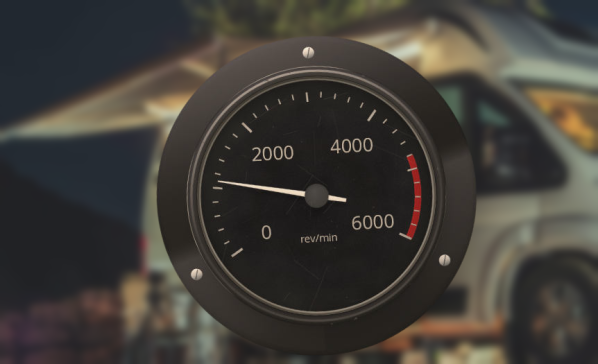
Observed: 1100 rpm
